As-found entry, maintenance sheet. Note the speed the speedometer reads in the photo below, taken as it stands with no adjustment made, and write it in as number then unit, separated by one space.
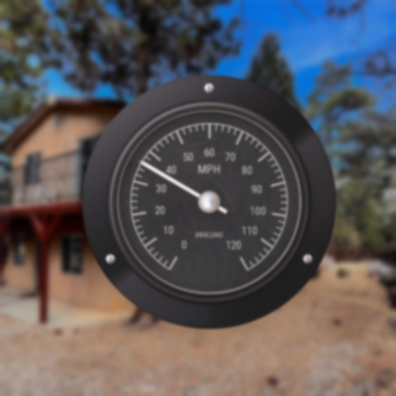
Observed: 36 mph
